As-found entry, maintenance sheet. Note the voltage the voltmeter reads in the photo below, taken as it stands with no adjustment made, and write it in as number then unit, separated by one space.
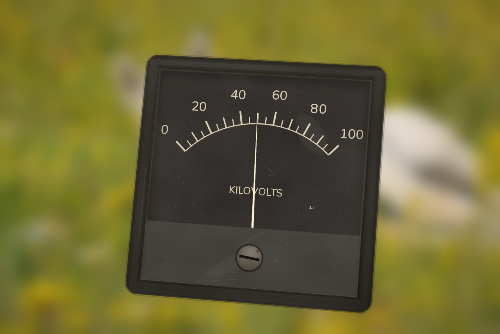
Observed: 50 kV
